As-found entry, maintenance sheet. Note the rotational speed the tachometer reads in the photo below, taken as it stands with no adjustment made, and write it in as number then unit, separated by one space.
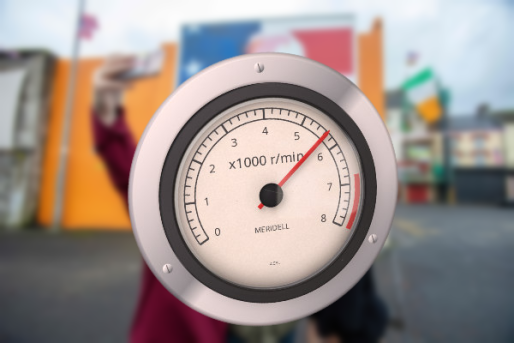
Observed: 5600 rpm
